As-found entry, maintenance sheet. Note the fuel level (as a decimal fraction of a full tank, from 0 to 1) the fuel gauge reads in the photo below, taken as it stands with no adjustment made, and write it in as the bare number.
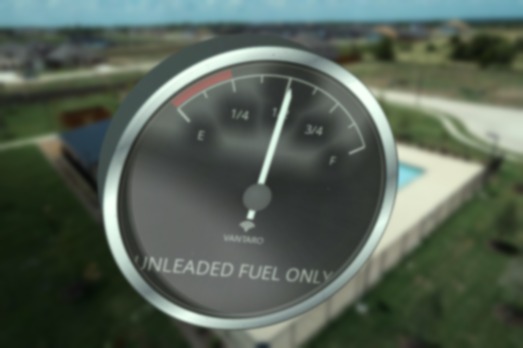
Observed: 0.5
